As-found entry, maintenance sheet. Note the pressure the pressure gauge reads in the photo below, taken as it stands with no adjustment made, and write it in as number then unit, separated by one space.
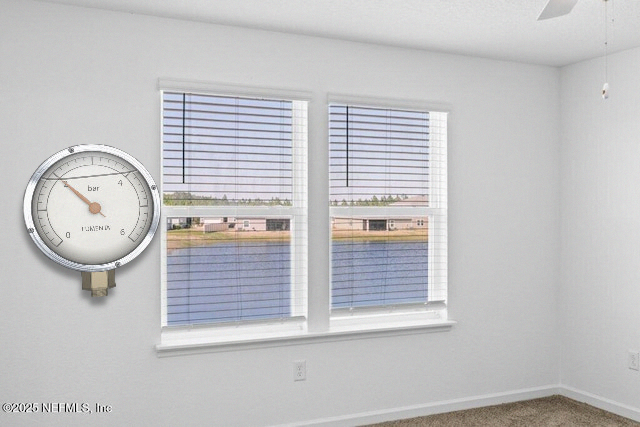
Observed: 2 bar
